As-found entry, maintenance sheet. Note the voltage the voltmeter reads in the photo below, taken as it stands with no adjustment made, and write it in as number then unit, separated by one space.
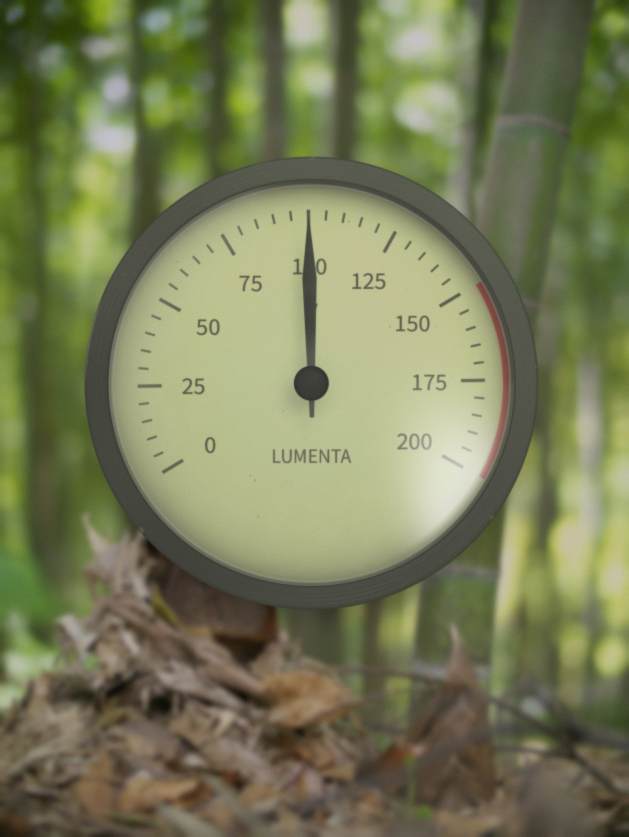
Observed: 100 V
